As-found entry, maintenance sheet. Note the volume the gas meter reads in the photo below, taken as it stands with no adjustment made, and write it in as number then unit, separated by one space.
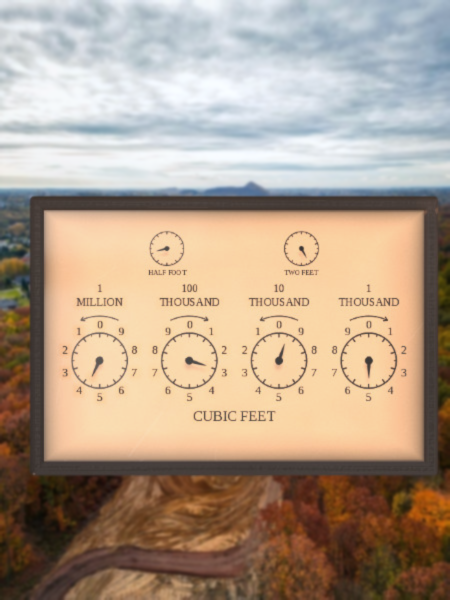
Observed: 429500 ft³
